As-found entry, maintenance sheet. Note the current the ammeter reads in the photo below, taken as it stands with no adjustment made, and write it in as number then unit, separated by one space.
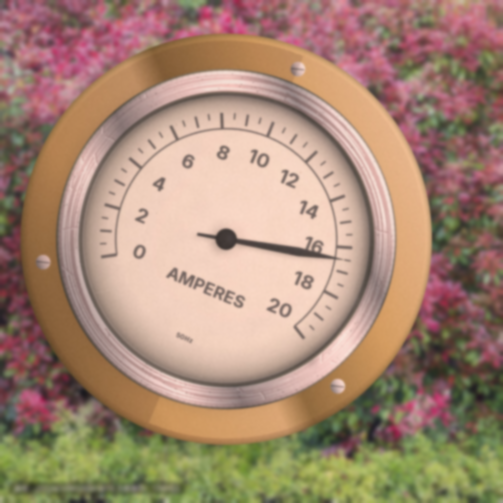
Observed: 16.5 A
